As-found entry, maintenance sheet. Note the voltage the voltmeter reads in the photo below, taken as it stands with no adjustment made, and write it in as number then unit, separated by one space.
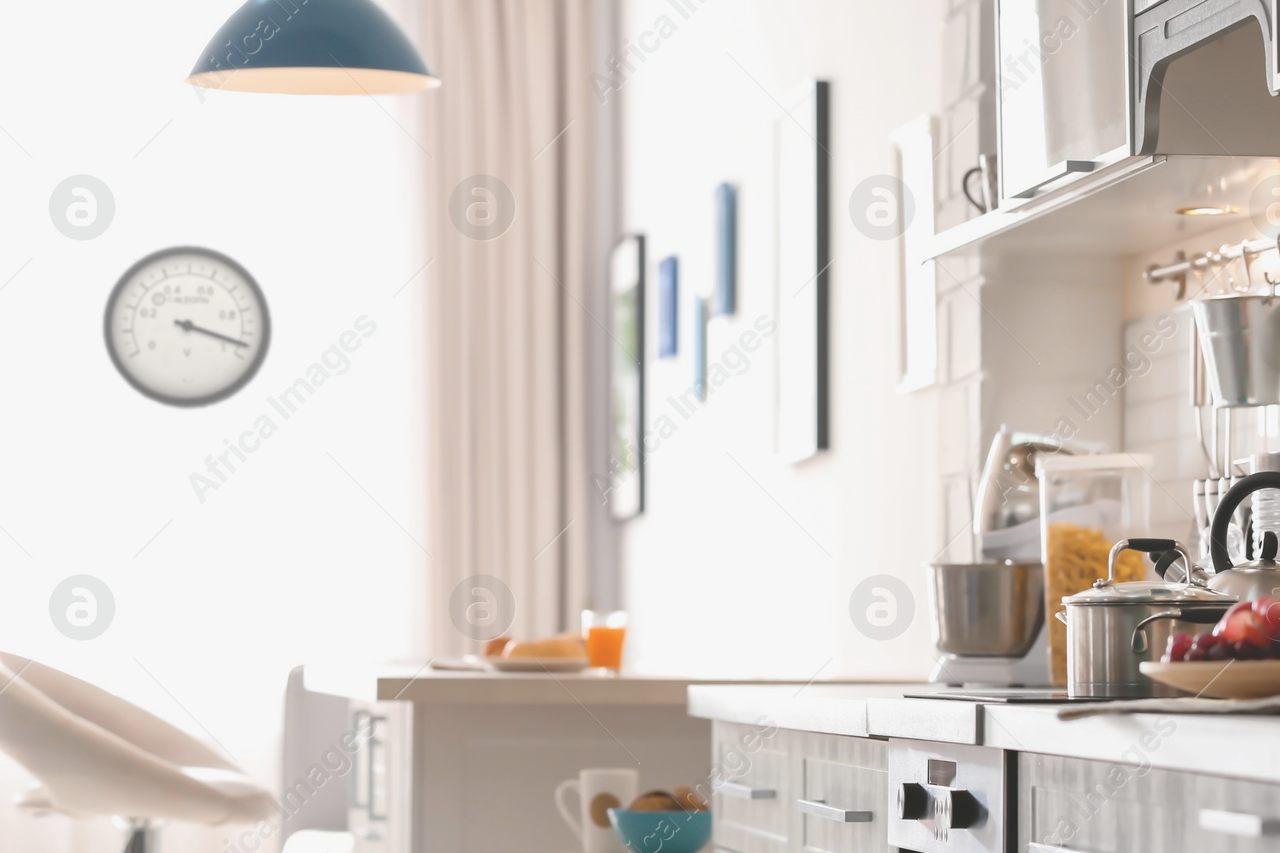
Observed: 0.95 V
